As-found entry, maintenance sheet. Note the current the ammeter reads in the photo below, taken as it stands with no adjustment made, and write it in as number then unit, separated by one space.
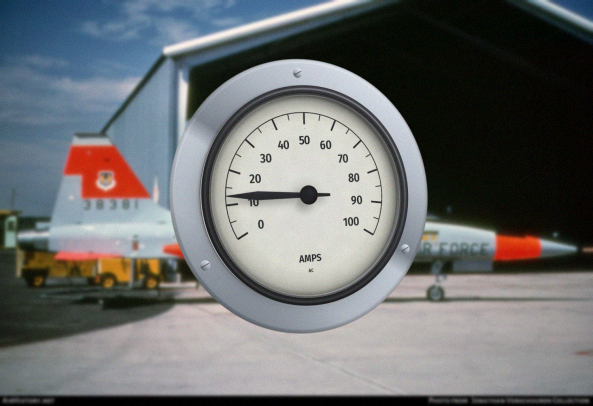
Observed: 12.5 A
